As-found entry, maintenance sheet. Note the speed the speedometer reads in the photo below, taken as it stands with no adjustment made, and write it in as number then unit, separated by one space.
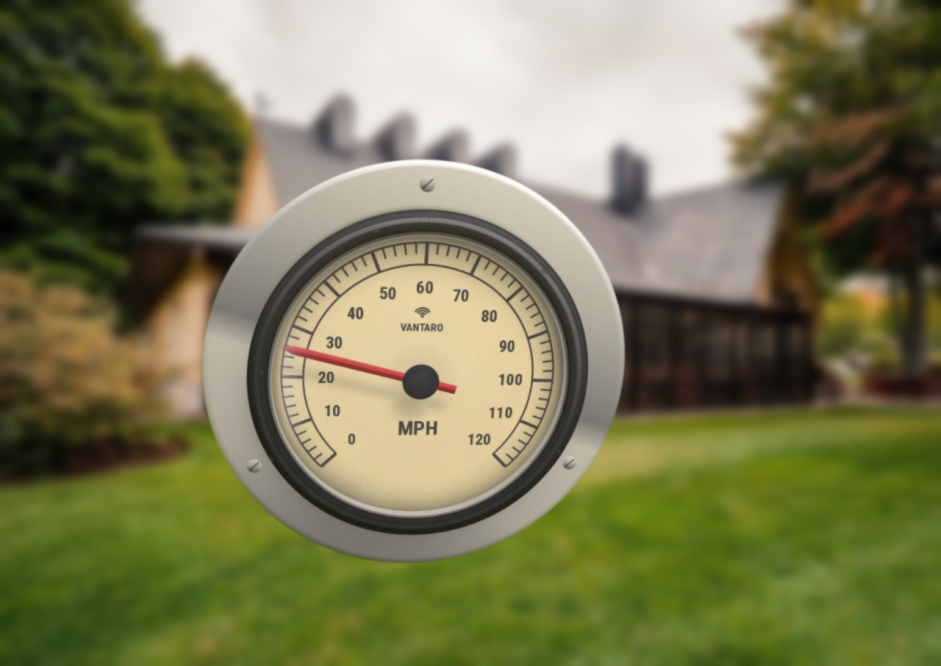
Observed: 26 mph
